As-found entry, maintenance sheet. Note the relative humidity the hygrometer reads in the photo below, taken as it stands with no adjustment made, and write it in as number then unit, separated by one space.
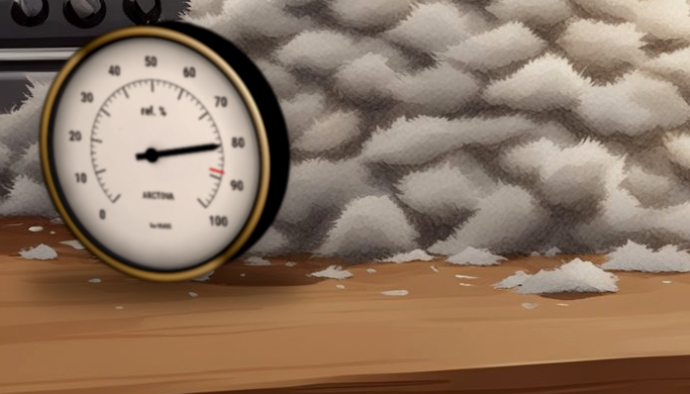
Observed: 80 %
